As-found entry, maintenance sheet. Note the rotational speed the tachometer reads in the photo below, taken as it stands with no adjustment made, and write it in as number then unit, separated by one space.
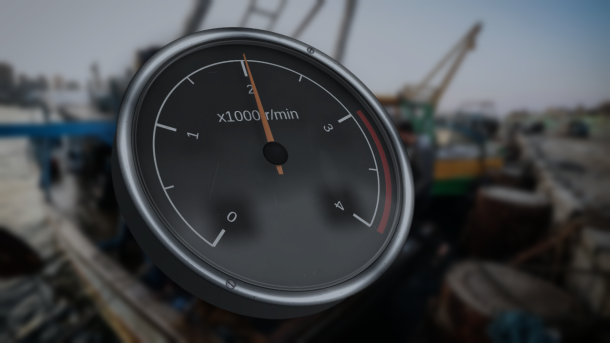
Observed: 2000 rpm
